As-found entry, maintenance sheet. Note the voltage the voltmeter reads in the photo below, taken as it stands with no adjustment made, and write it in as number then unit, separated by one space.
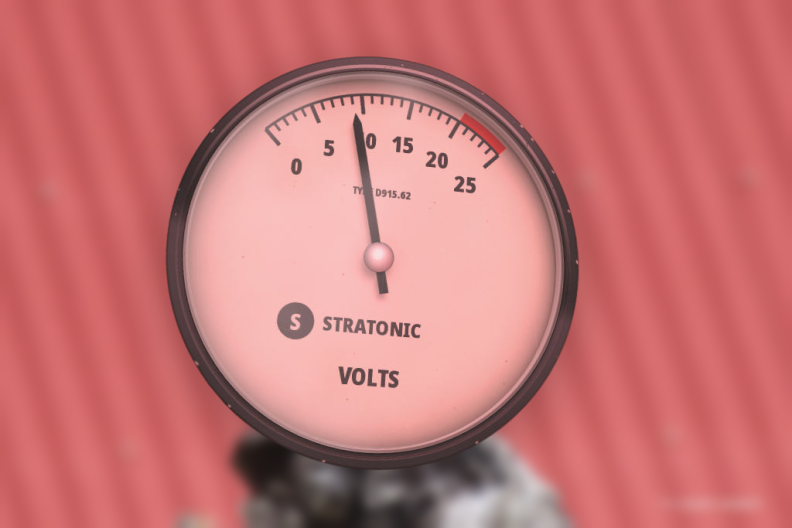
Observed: 9 V
